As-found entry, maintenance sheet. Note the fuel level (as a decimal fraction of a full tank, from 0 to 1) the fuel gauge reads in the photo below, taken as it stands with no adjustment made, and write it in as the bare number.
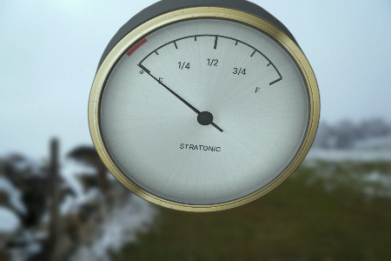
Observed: 0
